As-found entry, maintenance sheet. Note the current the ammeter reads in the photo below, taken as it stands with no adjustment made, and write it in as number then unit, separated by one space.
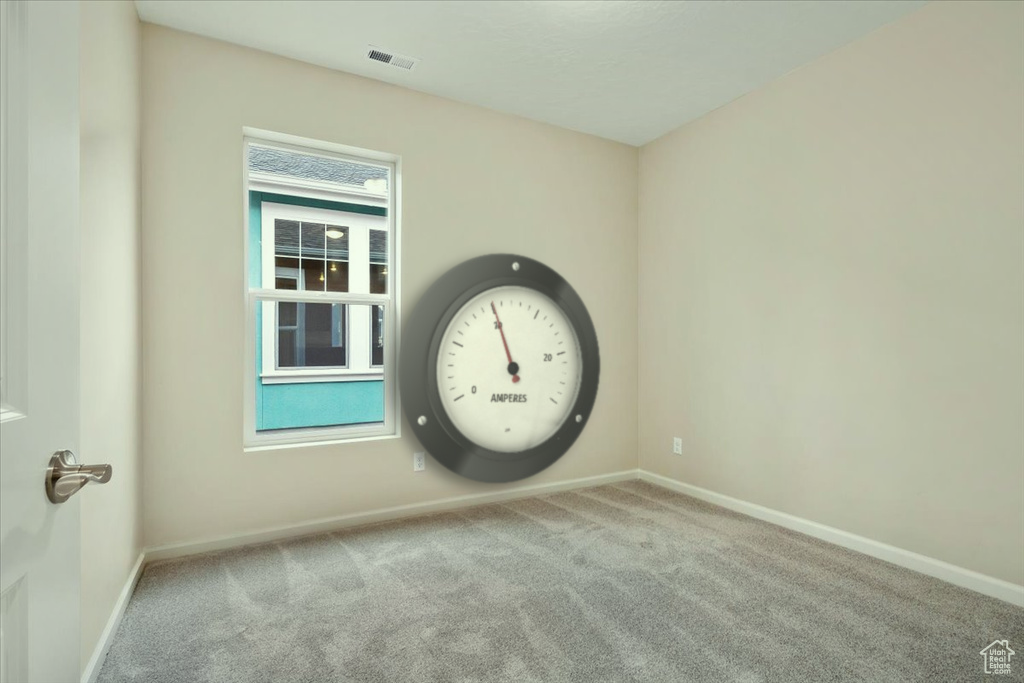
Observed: 10 A
